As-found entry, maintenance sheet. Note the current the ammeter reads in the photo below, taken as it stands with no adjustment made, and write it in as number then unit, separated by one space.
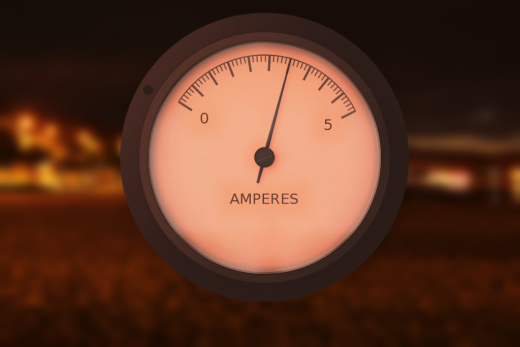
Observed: 3 A
